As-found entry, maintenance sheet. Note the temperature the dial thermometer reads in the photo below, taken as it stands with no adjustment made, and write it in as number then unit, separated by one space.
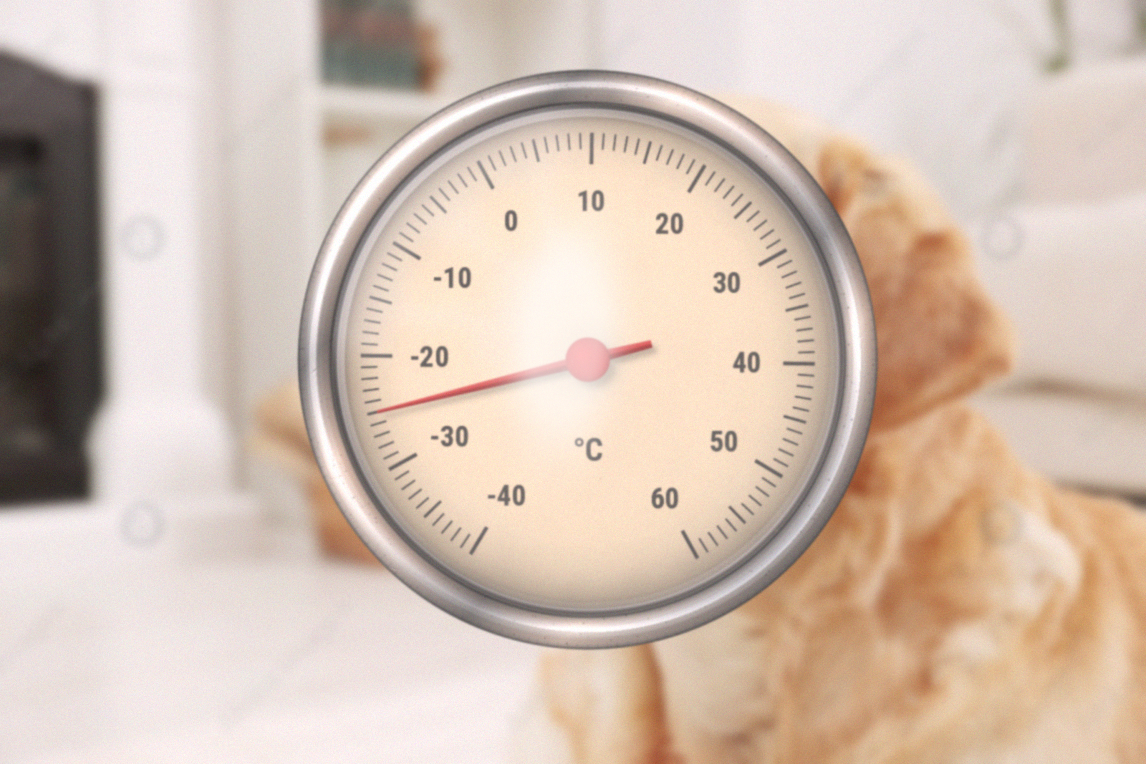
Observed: -25 °C
